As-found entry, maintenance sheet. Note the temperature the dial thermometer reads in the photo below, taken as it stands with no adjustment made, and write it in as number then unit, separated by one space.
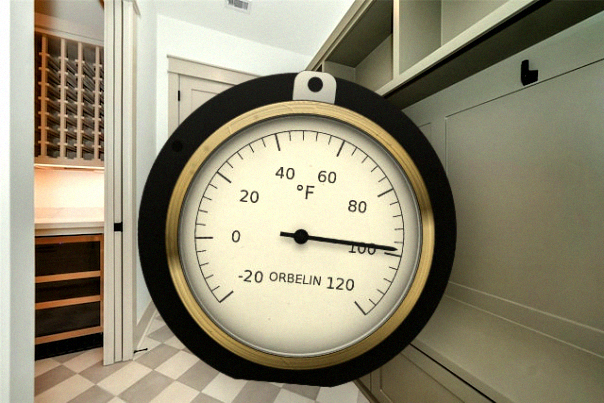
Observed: 98 °F
